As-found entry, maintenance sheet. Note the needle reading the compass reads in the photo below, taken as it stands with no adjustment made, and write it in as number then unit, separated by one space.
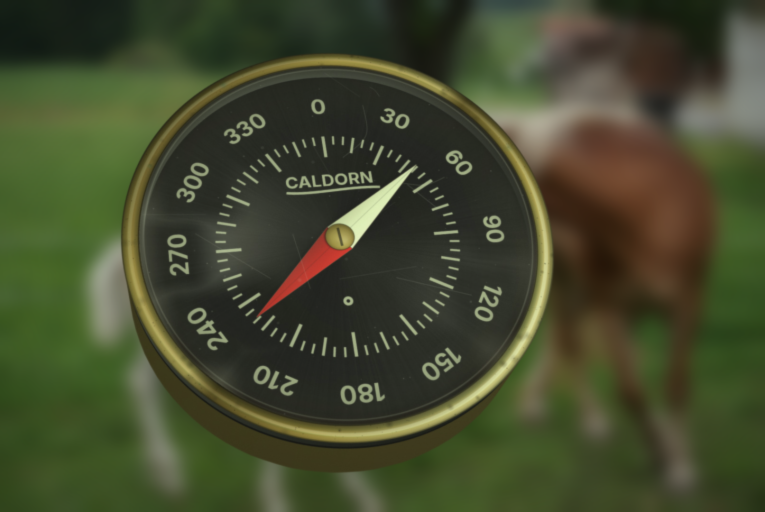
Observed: 230 °
